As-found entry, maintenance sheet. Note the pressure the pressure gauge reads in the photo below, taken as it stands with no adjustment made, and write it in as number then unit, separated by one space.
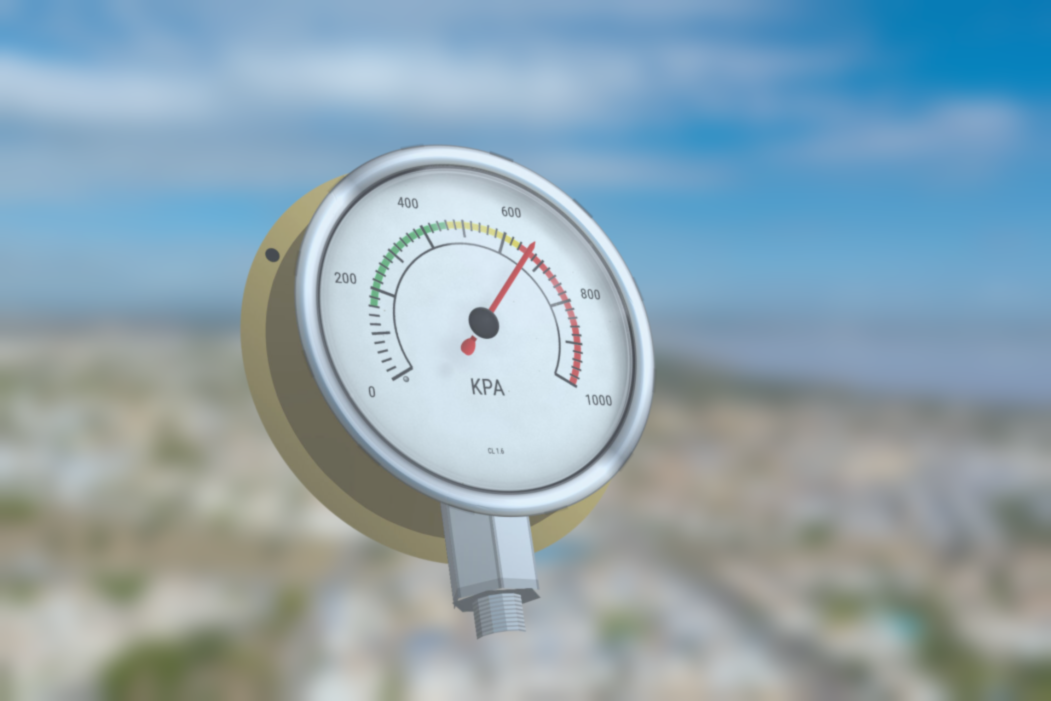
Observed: 660 kPa
